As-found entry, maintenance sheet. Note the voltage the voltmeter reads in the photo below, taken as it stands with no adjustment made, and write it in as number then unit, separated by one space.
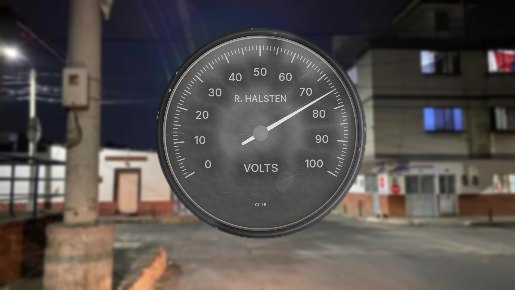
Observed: 75 V
